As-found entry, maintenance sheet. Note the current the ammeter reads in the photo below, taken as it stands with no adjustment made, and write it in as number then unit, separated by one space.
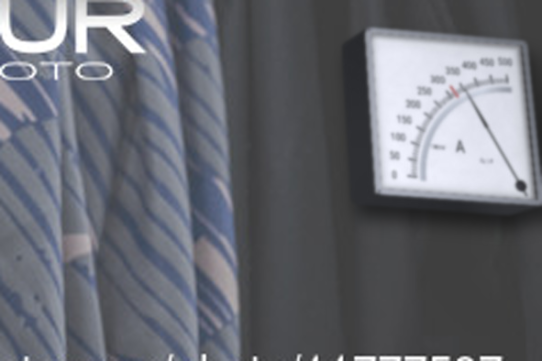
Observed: 350 A
